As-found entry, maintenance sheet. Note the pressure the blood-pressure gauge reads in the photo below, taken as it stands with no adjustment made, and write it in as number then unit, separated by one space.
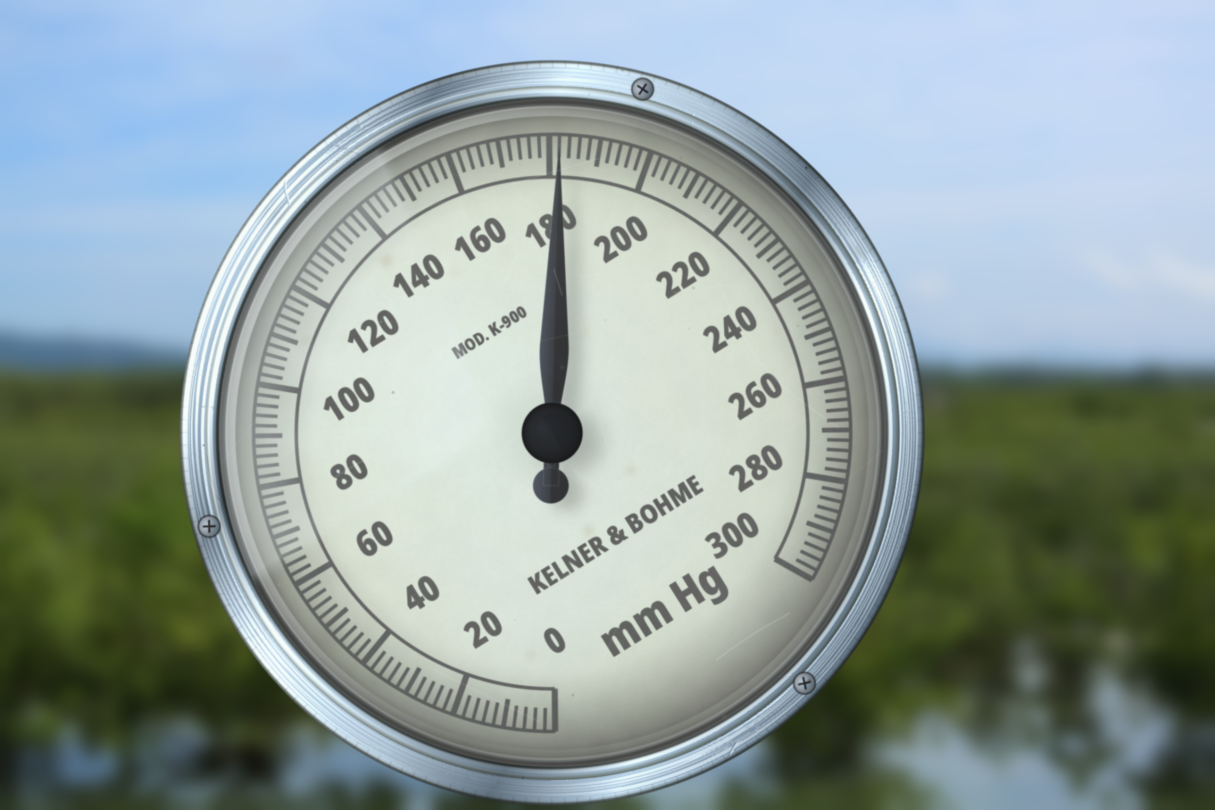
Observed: 182 mmHg
